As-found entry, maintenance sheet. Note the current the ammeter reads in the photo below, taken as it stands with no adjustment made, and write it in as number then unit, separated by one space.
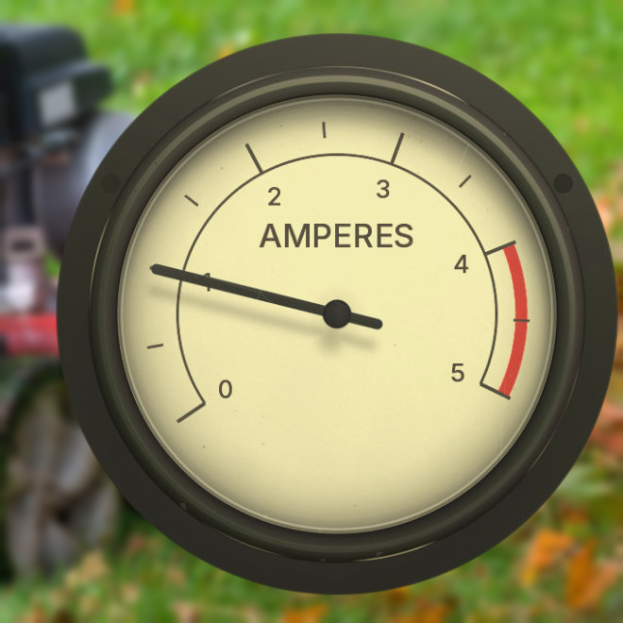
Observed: 1 A
